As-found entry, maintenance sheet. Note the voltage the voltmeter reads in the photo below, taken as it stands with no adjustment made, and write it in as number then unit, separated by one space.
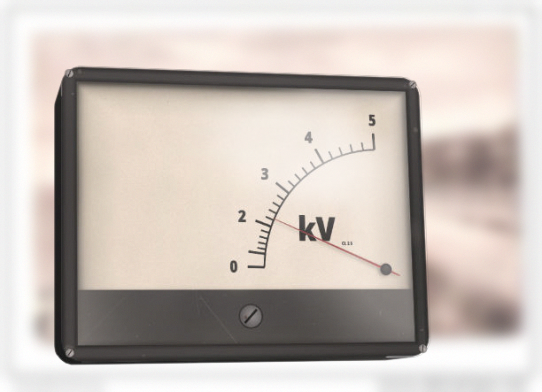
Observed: 2.2 kV
